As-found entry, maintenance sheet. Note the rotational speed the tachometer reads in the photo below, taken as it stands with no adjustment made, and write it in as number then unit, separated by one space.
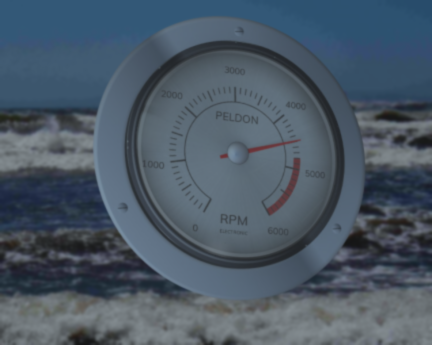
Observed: 4500 rpm
